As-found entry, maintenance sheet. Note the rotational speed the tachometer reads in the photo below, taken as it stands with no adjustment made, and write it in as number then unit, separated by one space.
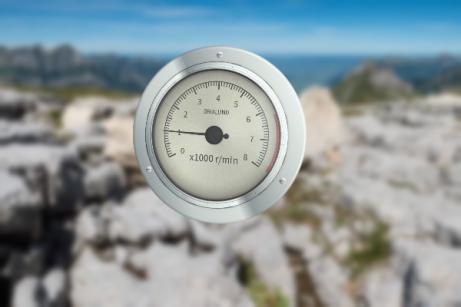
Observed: 1000 rpm
